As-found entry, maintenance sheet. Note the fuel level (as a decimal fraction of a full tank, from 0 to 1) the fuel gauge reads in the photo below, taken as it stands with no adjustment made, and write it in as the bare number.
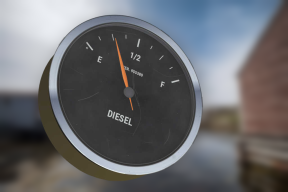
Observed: 0.25
